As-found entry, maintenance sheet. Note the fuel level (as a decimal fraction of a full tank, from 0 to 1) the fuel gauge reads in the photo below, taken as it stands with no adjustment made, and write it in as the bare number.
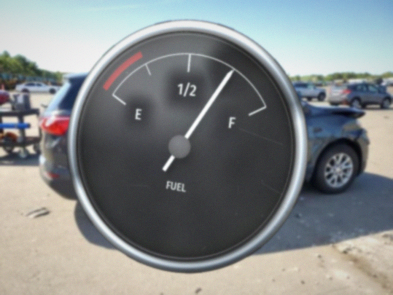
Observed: 0.75
